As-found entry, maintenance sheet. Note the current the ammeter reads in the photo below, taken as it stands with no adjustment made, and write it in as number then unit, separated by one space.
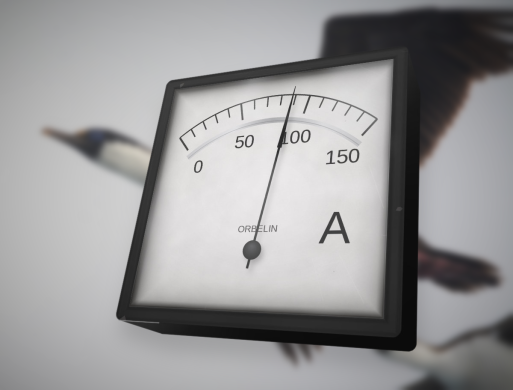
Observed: 90 A
